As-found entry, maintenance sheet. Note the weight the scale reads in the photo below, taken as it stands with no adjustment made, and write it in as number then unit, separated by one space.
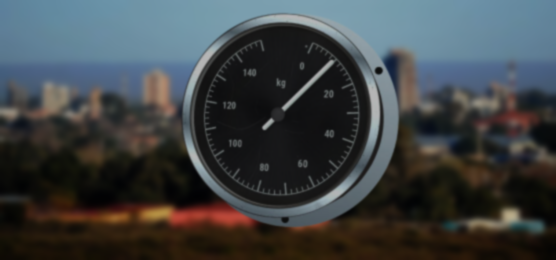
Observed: 10 kg
